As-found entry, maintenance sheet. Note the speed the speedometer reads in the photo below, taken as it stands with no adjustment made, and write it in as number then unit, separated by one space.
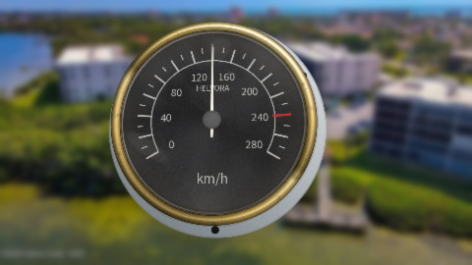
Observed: 140 km/h
